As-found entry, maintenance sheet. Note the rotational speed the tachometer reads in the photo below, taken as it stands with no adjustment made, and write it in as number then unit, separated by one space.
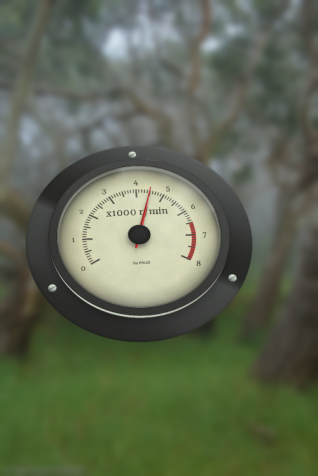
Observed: 4500 rpm
